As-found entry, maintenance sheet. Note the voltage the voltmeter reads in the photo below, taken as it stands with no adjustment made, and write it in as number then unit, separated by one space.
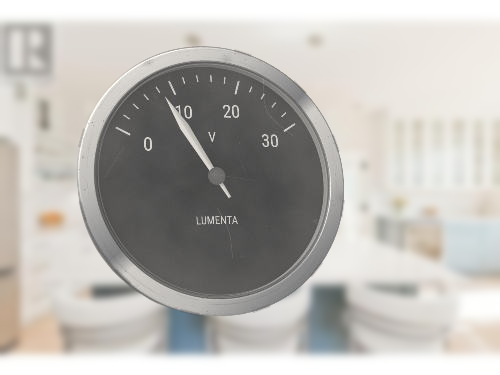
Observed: 8 V
